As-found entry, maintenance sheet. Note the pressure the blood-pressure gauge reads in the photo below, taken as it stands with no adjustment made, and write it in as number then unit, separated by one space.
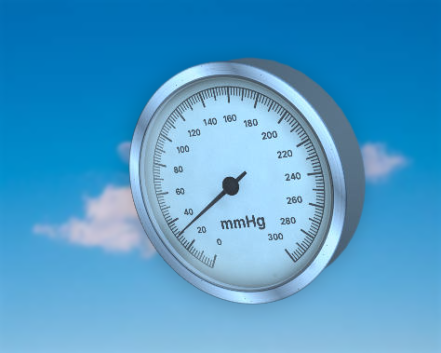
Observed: 30 mmHg
